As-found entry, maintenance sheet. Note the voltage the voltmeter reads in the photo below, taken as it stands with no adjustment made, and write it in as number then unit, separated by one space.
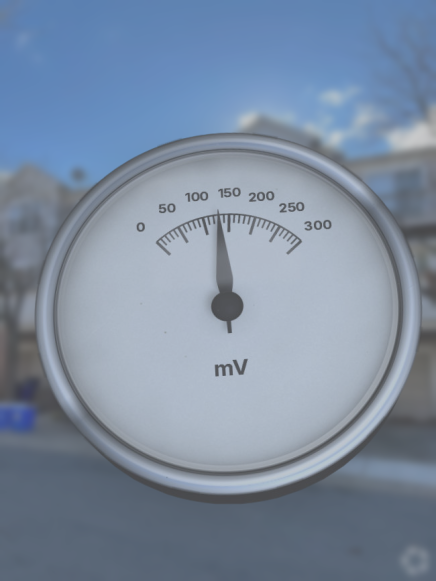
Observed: 130 mV
